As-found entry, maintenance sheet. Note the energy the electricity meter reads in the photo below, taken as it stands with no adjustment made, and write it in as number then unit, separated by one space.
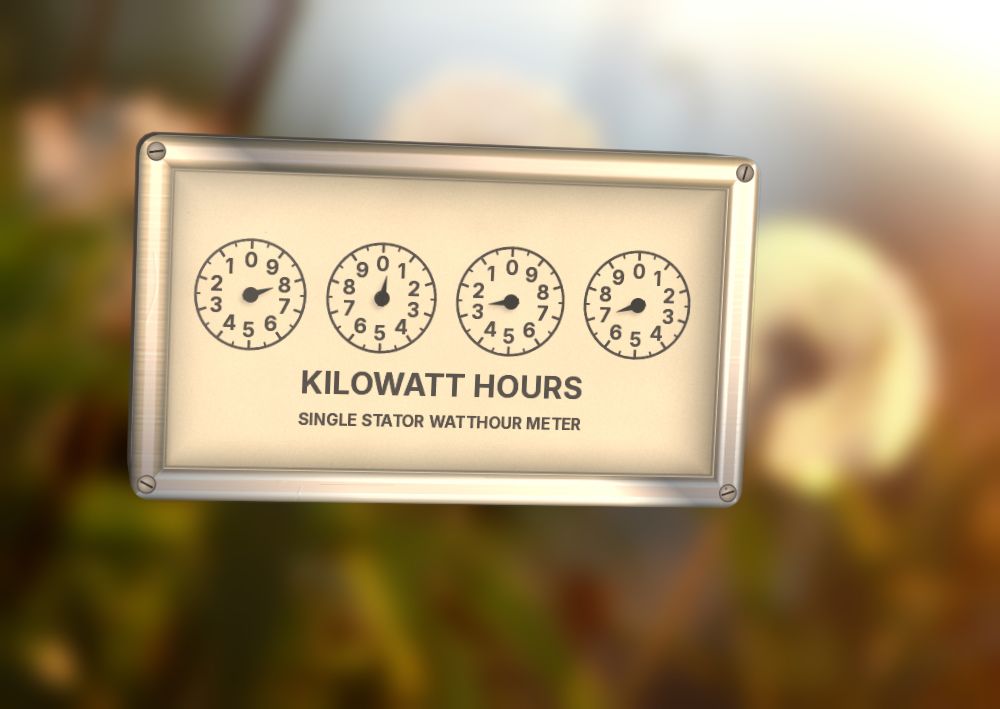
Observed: 8027 kWh
